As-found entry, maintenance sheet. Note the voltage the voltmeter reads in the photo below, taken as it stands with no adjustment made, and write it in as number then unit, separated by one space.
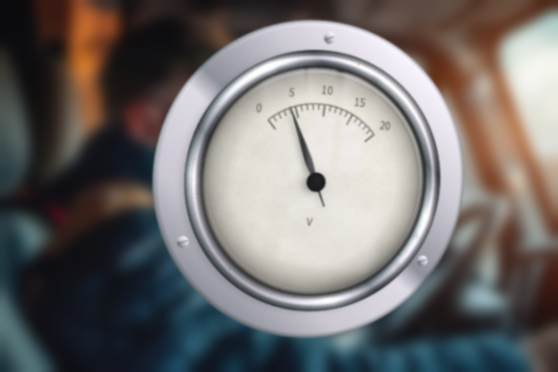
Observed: 4 V
